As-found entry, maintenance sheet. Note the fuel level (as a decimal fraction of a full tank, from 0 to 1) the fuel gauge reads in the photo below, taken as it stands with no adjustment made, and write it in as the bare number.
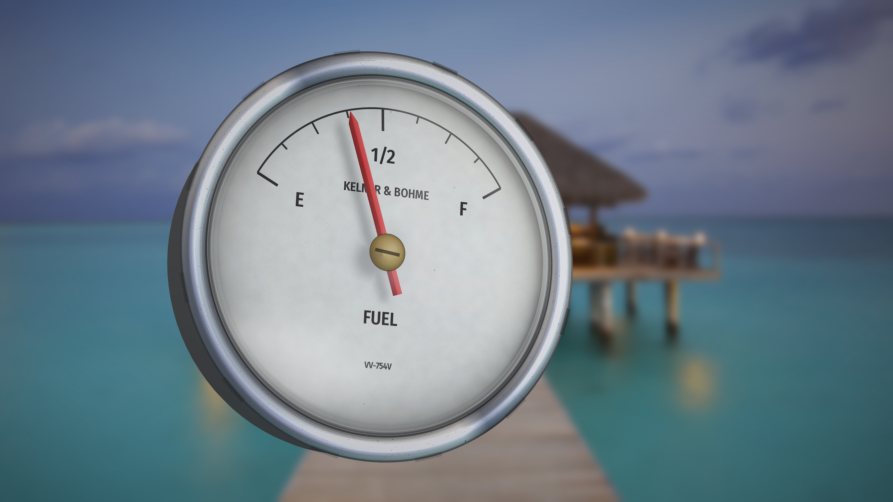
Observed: 0.375
